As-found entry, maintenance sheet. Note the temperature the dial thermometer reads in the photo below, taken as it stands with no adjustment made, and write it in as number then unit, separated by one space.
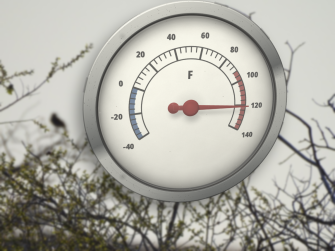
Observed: 120 °F
